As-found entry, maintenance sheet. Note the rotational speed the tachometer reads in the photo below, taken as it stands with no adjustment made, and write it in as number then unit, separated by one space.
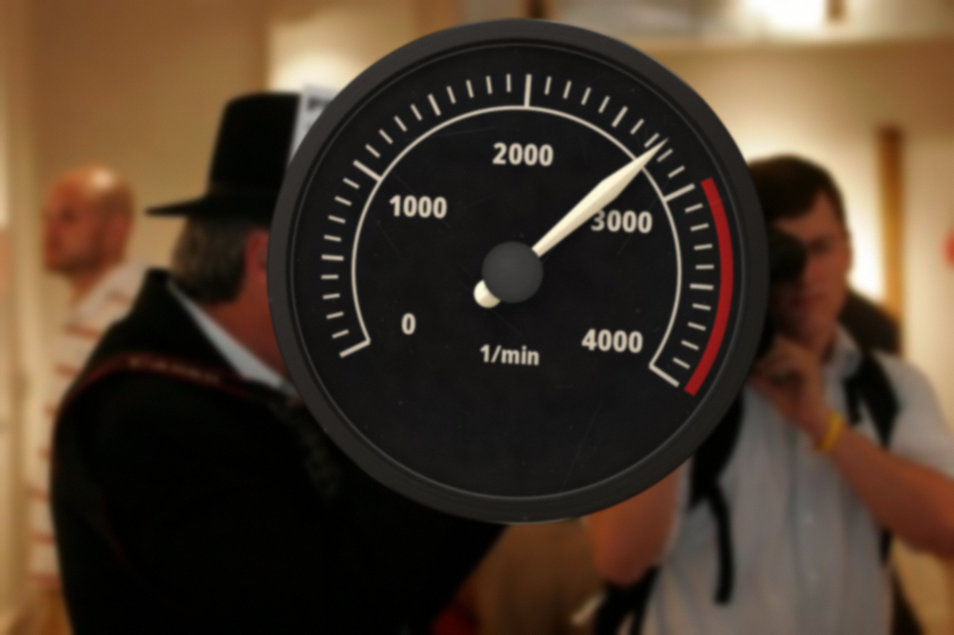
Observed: 2750 rpm
